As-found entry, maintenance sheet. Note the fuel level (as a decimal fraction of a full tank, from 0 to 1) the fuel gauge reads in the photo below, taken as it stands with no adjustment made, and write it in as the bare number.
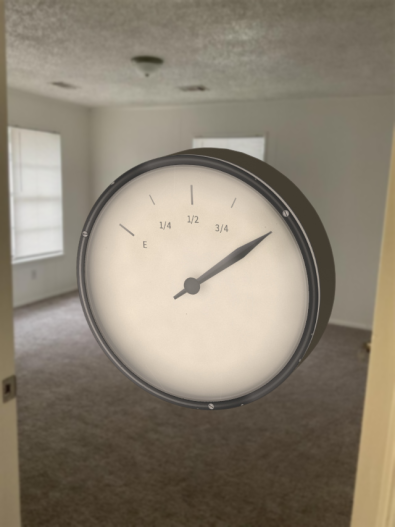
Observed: 1
